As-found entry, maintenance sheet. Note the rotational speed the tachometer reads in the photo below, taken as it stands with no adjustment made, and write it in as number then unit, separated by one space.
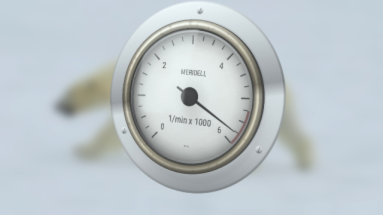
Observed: 5750 rpm
